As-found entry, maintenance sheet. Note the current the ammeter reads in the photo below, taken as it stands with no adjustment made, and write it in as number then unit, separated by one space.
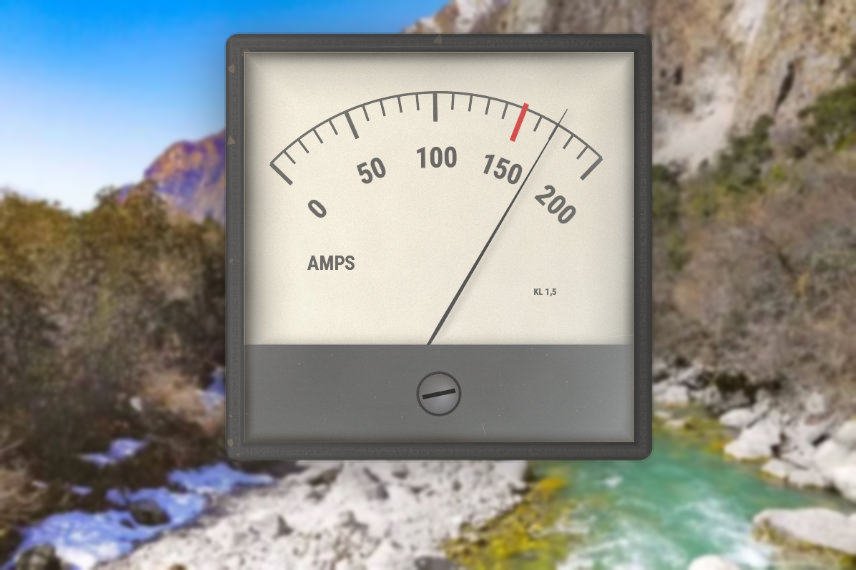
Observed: 170 A
